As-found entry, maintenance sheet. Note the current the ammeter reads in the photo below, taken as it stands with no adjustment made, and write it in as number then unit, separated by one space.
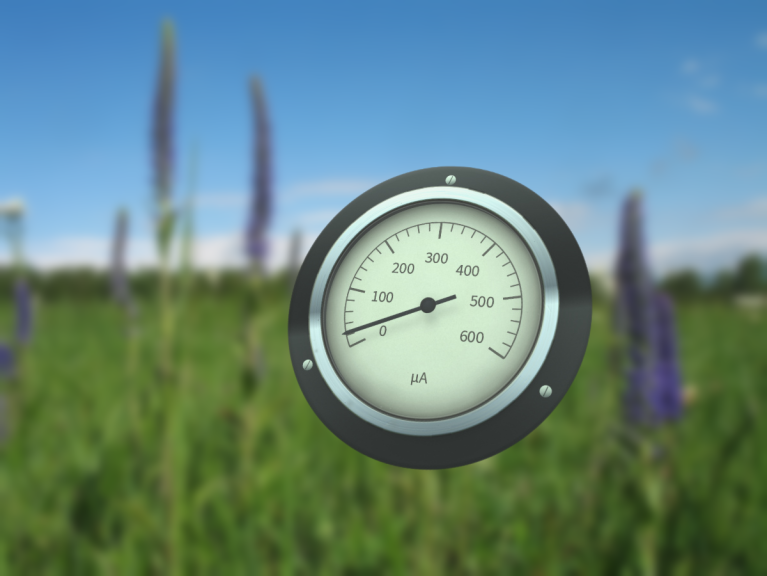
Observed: 20 µA
